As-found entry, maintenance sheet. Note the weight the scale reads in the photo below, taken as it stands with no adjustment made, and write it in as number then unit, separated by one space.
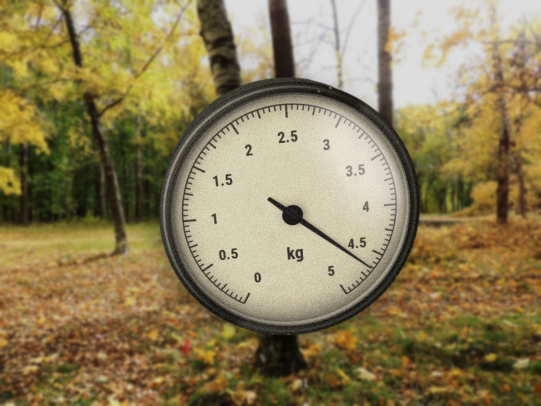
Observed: 4.65 kg
